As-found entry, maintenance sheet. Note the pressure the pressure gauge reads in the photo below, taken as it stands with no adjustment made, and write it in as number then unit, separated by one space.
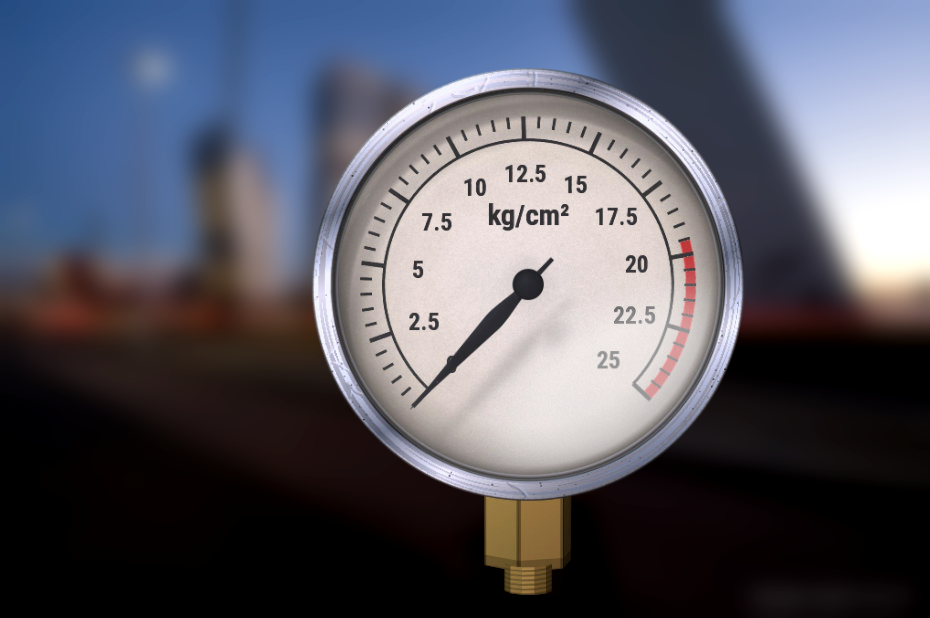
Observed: 0 kg/cm²
